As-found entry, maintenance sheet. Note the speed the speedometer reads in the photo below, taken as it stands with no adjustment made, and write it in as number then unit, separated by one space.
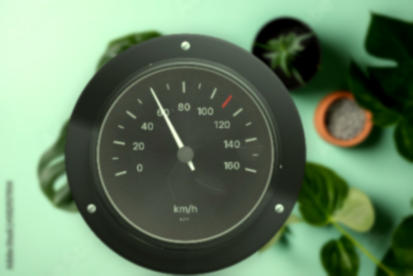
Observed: 60 km/h
